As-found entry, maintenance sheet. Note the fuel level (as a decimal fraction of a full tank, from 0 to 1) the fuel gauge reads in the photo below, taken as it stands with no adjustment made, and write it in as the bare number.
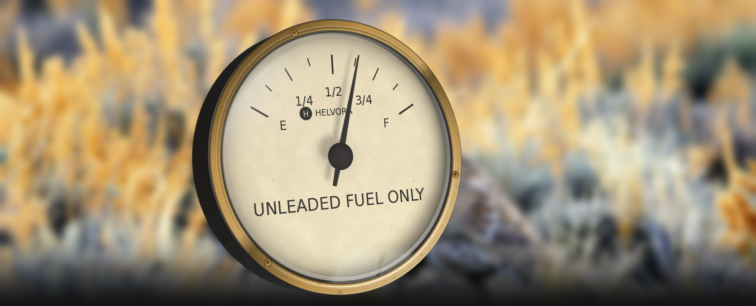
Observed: 0.625
